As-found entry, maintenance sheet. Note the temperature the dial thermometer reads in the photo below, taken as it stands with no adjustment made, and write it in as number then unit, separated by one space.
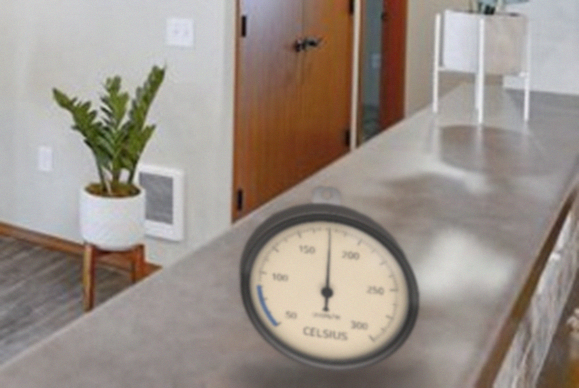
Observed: 175 °C
